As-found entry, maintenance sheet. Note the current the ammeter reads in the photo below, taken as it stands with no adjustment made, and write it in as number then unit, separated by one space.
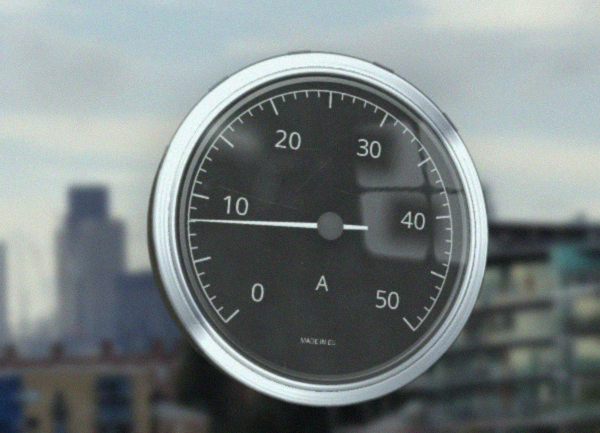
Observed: 8 A
